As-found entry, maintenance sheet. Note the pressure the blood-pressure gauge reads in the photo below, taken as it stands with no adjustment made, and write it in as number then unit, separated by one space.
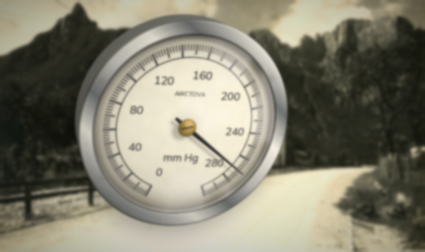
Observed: 270 mmHg
